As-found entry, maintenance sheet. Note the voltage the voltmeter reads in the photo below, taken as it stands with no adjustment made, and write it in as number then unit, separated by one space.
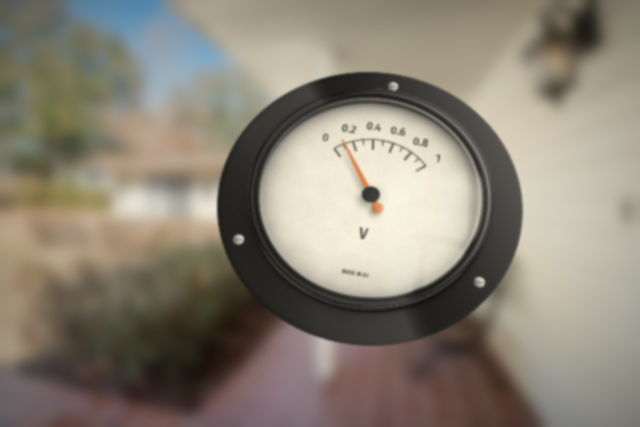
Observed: 0.1 V
